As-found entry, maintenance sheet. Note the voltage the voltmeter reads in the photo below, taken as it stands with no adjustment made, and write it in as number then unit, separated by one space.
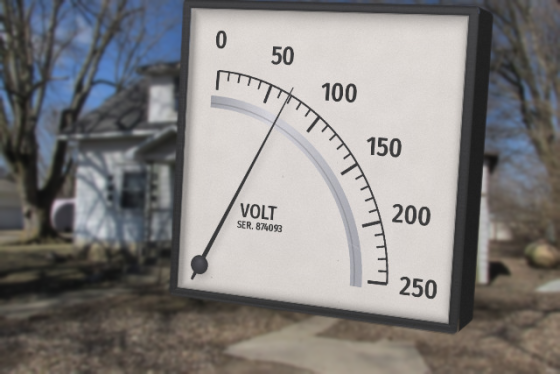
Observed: 70 V
